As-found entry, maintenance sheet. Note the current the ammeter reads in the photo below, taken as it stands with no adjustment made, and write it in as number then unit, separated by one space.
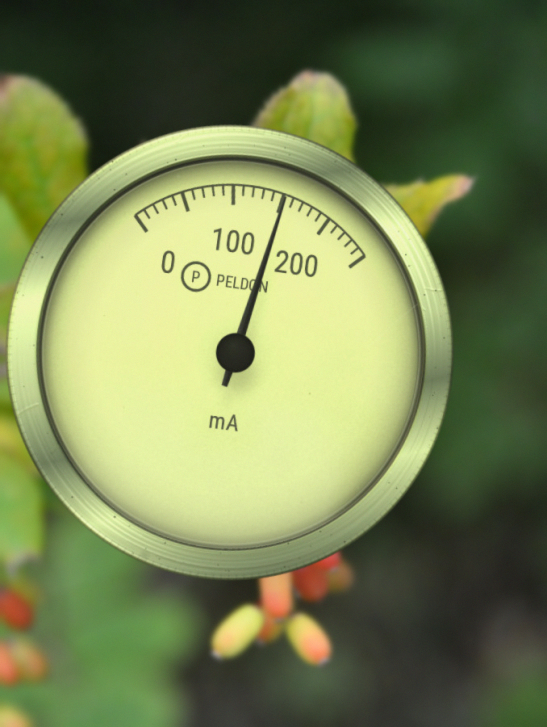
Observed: 150 mA
